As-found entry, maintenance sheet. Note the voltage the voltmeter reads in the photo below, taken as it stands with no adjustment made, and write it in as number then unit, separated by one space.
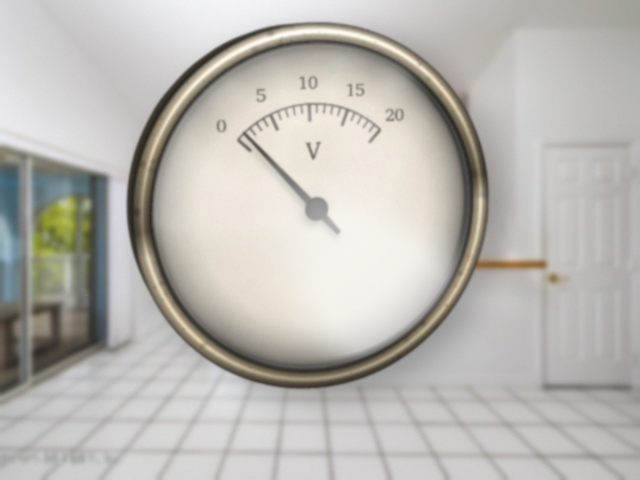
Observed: 1 V
